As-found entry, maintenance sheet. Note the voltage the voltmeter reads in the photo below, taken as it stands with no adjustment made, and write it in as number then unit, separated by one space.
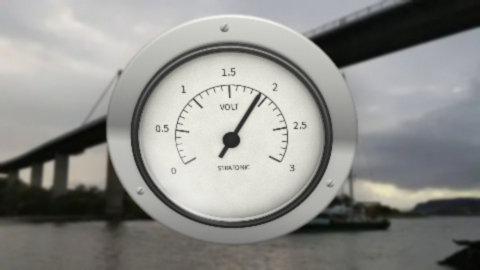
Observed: 1.9 V
